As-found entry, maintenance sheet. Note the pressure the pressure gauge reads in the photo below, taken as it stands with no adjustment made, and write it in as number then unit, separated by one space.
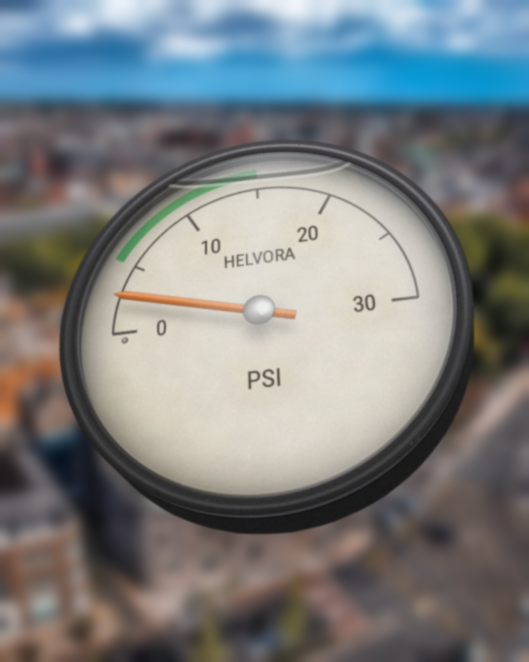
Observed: 2.5 psi
